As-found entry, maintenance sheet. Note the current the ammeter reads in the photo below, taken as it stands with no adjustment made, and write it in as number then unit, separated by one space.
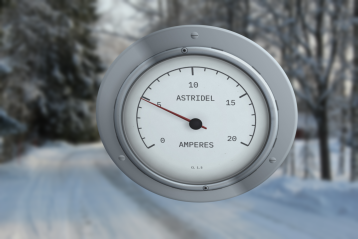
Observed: 5 A
